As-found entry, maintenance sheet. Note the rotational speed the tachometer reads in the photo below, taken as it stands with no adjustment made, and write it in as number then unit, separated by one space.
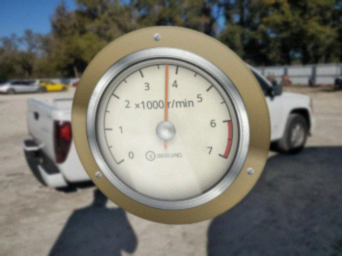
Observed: 3750 rpm
